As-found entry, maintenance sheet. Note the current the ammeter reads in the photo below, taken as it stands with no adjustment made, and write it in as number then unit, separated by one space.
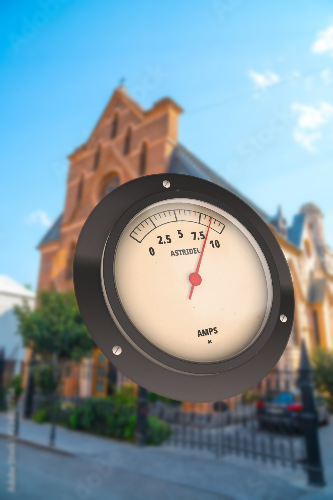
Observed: 8.5 A
